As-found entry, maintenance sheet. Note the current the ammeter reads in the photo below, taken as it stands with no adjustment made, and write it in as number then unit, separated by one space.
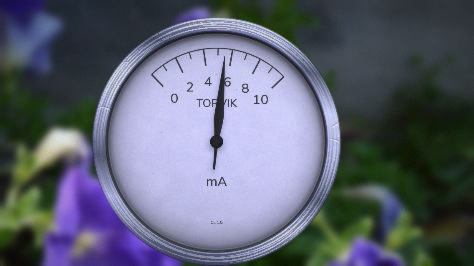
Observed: 5.5 mA
